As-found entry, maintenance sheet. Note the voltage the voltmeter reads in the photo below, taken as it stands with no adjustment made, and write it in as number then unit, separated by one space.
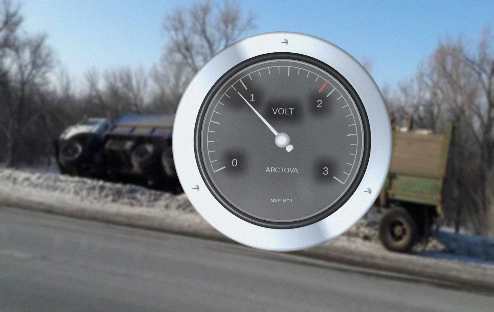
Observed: 0.9 V
